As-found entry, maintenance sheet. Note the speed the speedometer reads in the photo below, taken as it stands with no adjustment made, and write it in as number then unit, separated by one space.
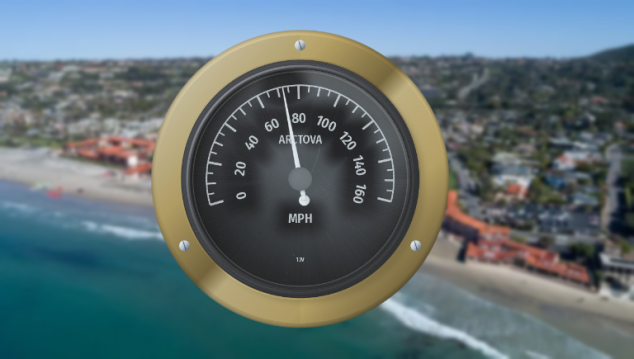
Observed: 72.5 mph
